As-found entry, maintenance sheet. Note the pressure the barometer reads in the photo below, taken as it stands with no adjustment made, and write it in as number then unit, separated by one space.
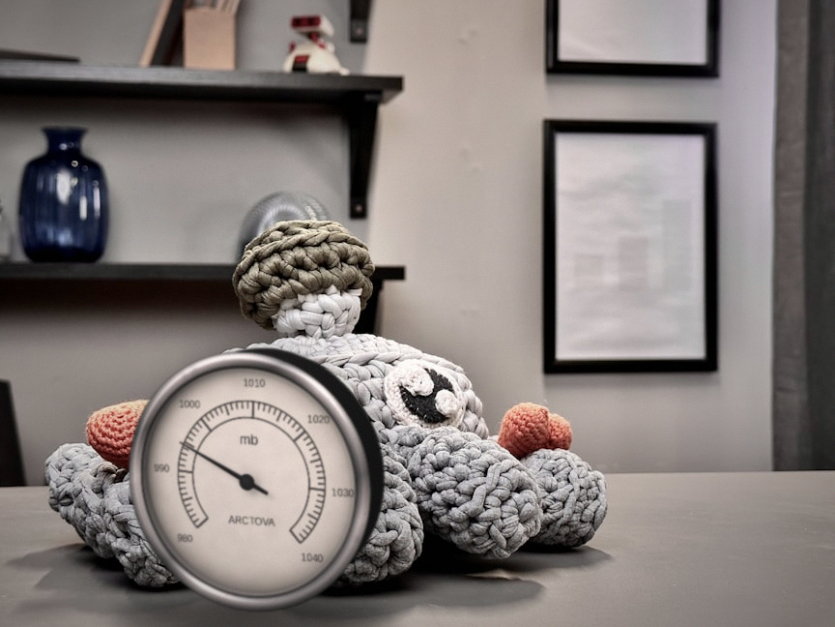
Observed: 995 mbar
